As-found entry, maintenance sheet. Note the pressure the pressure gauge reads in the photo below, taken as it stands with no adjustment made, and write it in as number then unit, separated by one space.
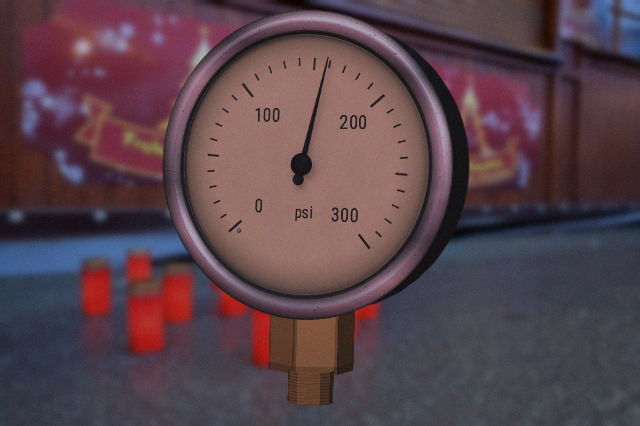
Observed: 160 psi
